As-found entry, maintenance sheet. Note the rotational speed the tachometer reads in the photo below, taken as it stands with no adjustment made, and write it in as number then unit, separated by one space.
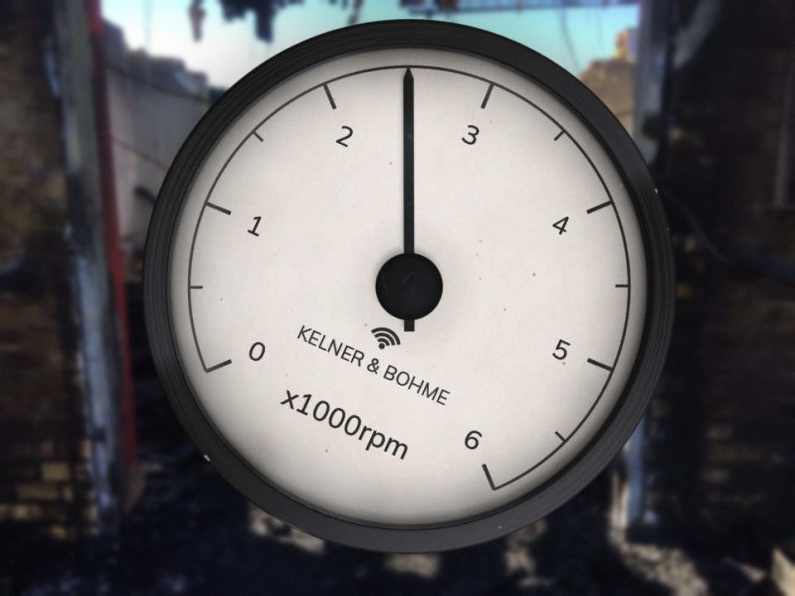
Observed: 2500 rpm
